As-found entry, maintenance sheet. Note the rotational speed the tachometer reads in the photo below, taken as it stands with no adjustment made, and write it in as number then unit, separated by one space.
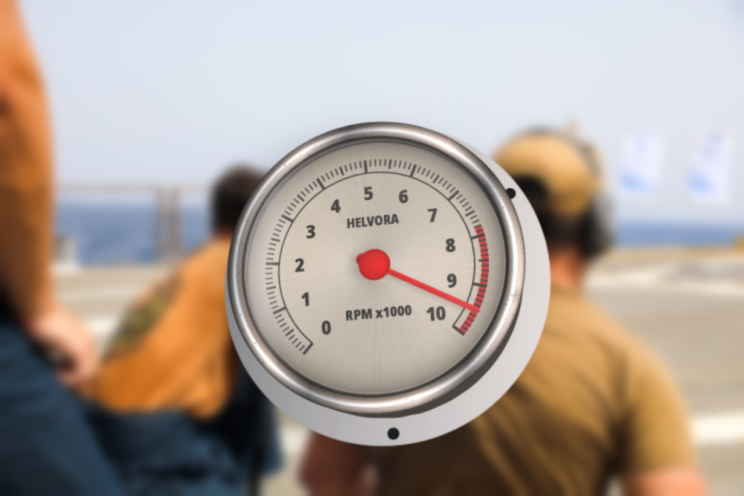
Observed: 9500 rpm
